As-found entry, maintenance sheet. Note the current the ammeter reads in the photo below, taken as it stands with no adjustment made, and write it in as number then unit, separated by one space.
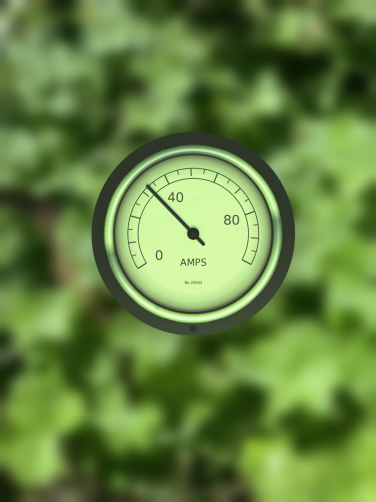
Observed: 32.5 A
